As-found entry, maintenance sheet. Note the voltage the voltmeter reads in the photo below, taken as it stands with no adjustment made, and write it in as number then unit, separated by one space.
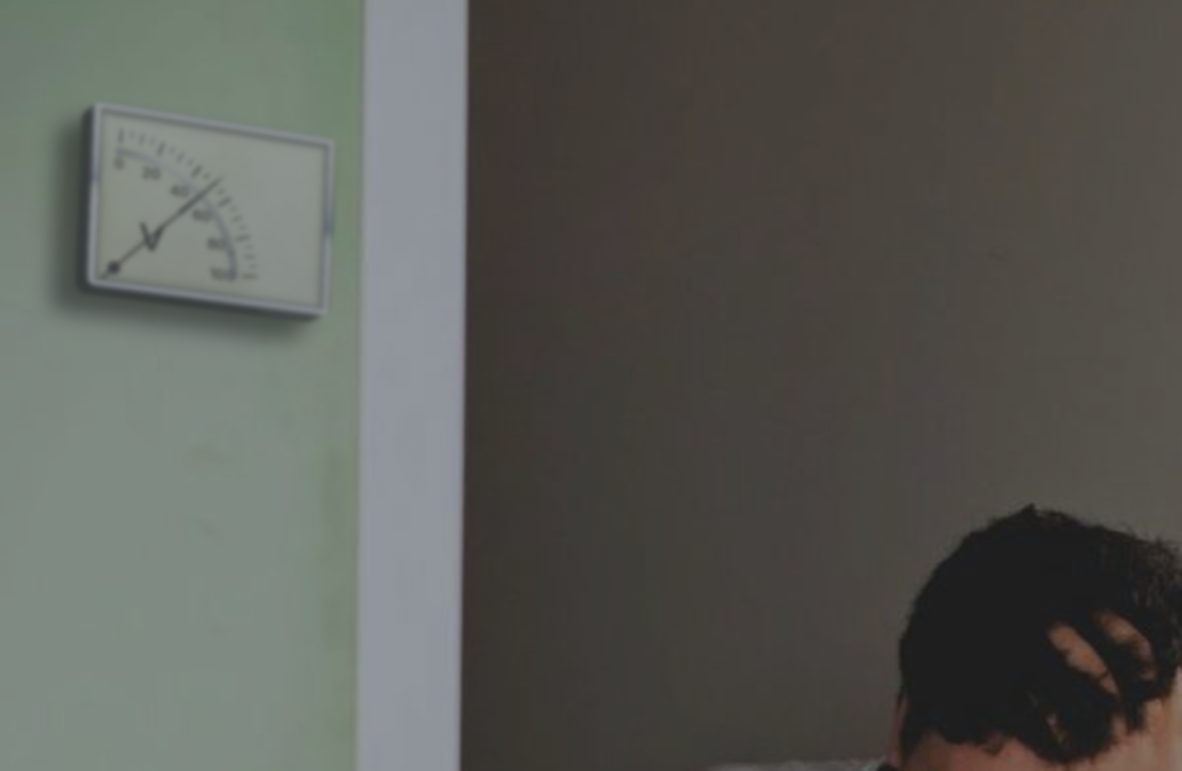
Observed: 50 V
